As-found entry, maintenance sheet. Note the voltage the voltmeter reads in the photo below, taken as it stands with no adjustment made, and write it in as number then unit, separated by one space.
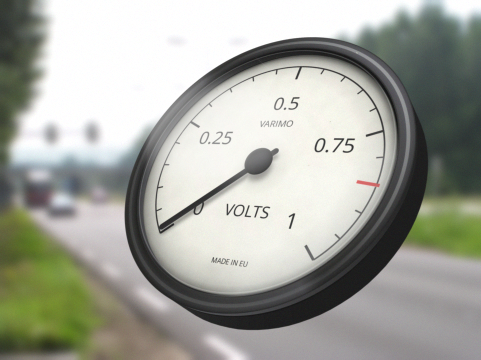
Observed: 0 V
